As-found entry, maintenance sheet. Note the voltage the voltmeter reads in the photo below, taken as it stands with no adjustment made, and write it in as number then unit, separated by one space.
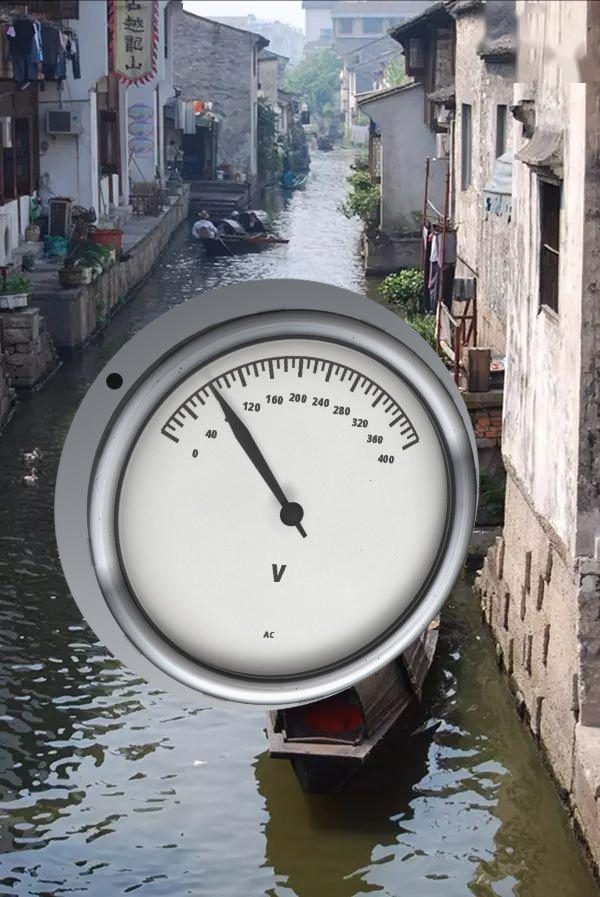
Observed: 80 V
